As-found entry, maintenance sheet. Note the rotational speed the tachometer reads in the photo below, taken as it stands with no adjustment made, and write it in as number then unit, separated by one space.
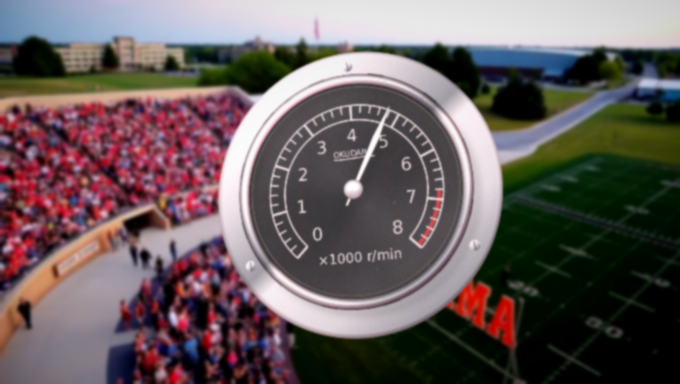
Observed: 4800 rpm
